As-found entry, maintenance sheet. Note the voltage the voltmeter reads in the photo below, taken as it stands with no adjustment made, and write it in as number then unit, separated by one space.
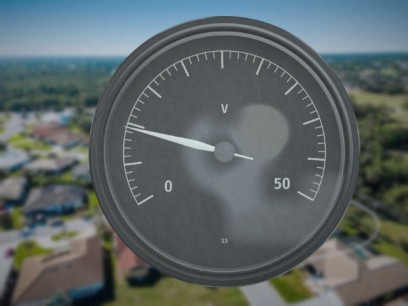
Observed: 9.5 V
